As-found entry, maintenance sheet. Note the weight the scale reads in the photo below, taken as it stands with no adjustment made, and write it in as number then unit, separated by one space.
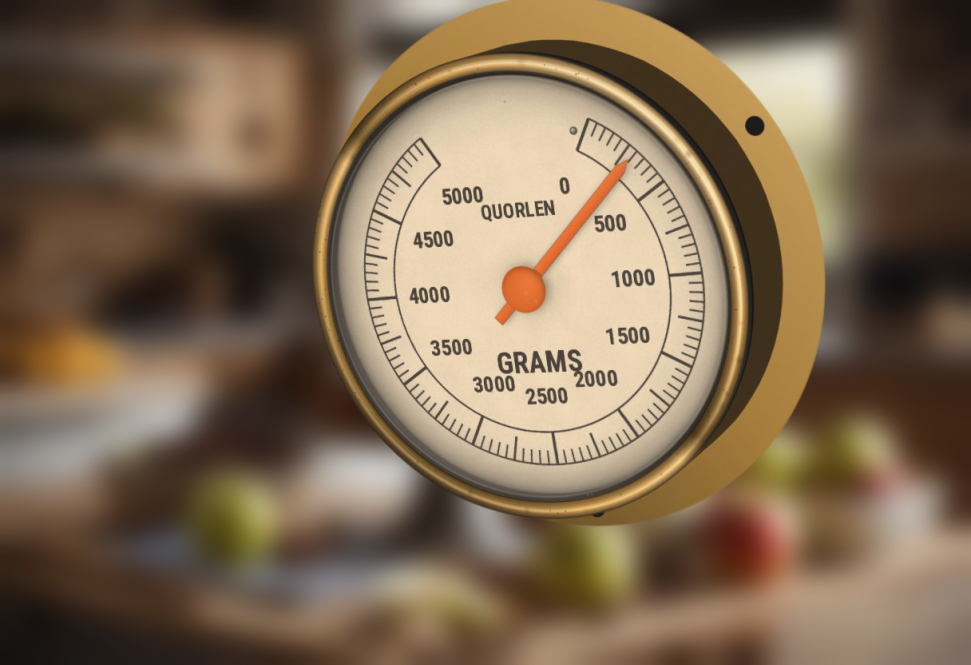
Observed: 300 g
